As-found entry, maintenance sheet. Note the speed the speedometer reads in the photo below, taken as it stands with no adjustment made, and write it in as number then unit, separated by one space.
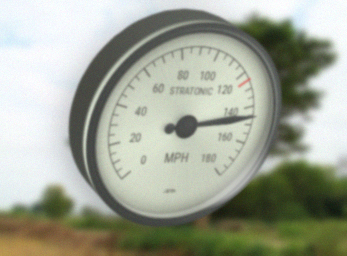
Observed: 145 mph
